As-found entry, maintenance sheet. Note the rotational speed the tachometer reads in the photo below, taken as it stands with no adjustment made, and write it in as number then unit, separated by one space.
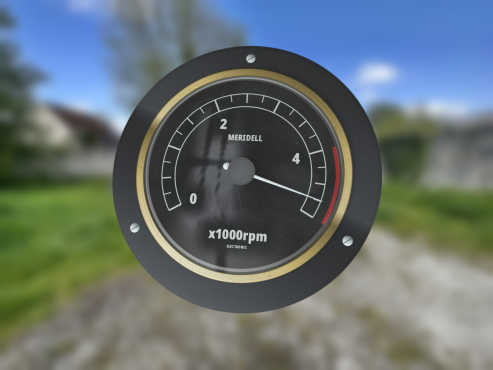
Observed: 4750 rpm
